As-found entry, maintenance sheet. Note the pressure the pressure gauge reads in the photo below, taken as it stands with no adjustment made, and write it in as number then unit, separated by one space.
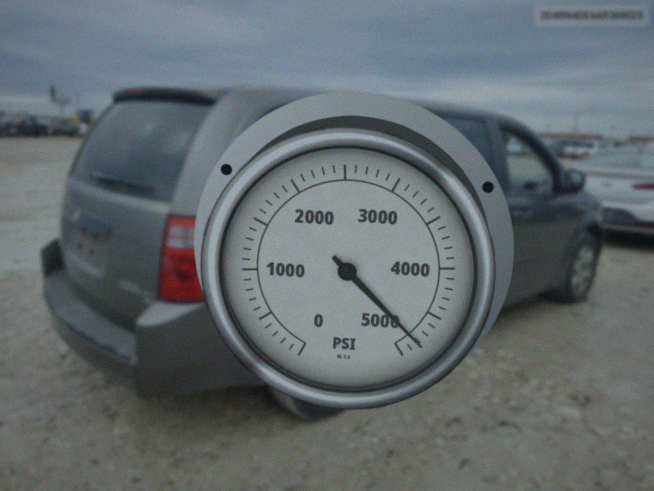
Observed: 4800 psi
